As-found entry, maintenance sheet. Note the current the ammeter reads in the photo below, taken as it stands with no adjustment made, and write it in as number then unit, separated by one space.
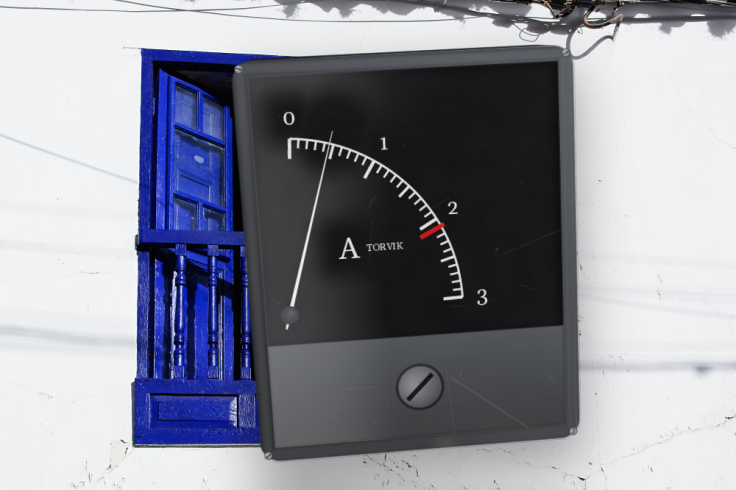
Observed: 0.45 A
